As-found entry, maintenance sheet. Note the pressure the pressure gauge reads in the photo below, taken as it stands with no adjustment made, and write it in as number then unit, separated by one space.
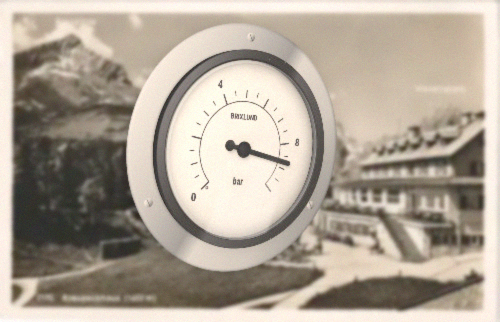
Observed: 8.75 bar
